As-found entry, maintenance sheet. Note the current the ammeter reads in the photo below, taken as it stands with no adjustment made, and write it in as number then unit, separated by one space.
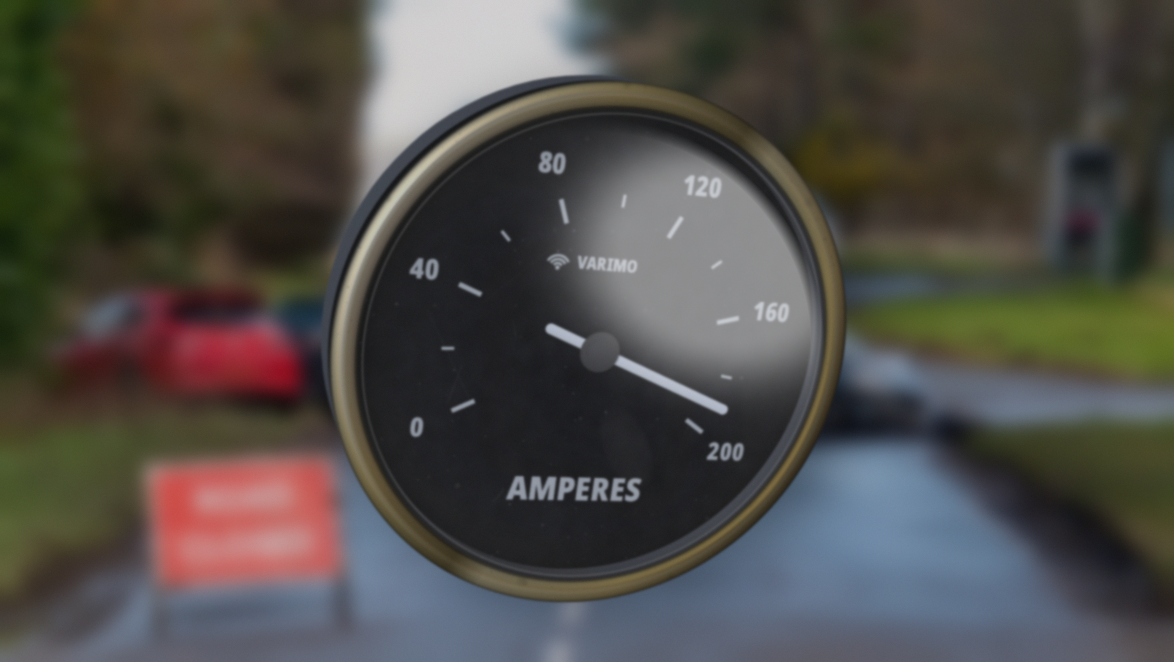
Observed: 190 A
